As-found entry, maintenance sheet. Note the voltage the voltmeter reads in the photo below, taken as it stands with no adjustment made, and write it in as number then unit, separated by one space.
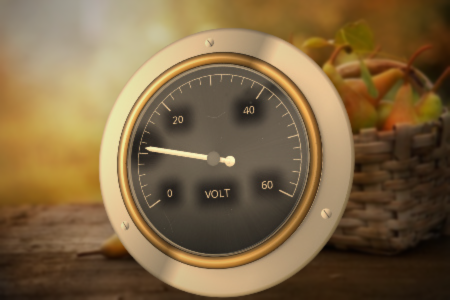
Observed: 11 V
